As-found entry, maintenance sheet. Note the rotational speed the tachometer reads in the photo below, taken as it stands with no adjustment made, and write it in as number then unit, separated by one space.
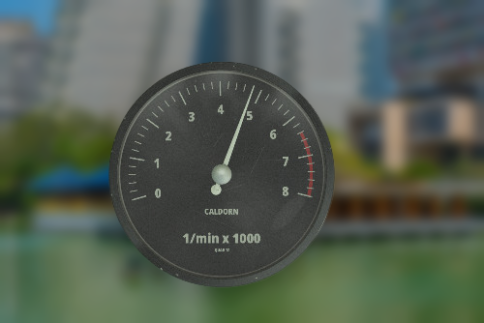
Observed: 4800 rpm
